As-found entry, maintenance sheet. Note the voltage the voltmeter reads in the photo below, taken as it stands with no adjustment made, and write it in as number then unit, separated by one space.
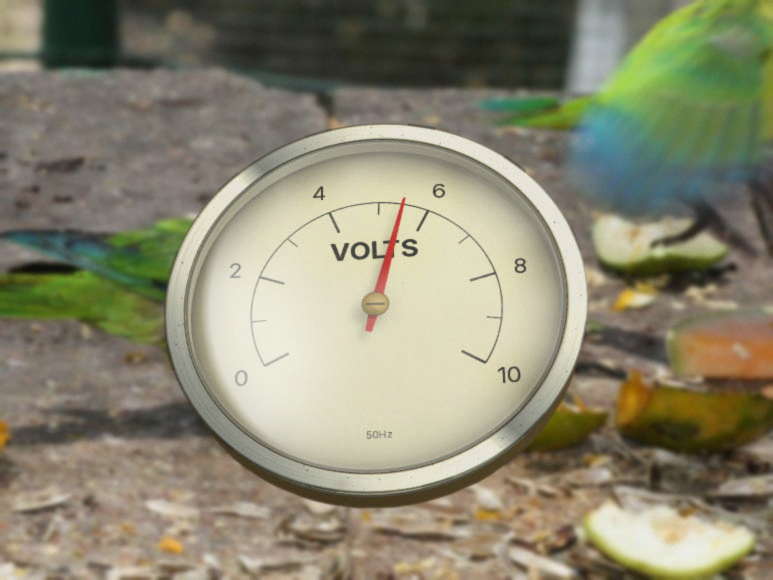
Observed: 5.5 V
